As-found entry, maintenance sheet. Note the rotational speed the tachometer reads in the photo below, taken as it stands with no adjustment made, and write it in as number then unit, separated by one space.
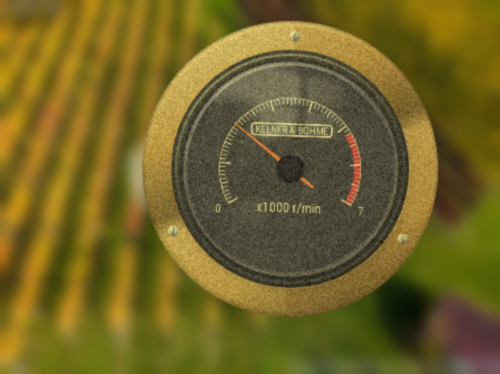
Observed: 2000 rpm
